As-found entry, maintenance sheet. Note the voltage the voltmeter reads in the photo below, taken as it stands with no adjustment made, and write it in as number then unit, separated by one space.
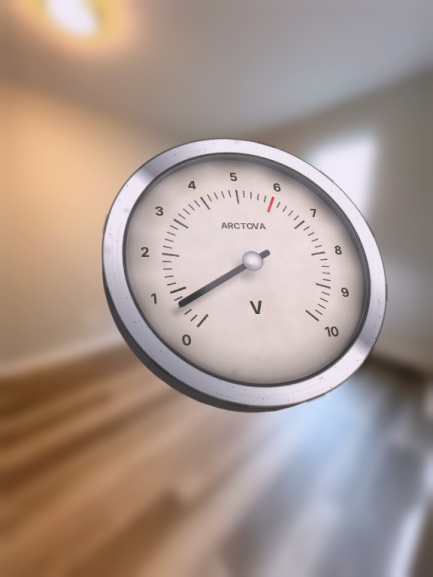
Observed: 0.6 V
